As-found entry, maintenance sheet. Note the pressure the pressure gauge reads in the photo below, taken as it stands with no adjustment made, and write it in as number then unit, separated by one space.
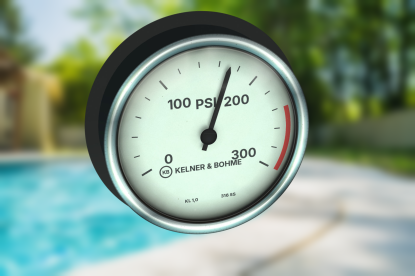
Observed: 170 psi
